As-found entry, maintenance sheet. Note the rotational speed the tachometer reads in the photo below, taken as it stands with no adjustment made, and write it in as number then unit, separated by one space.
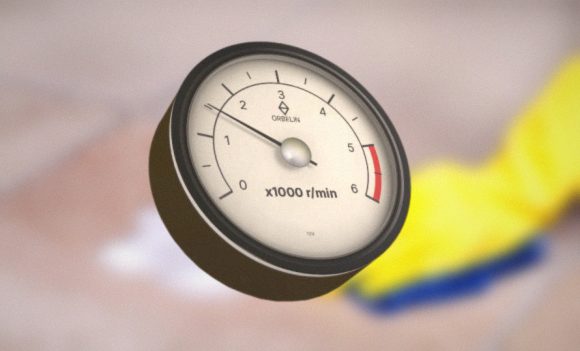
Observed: 1500 rpm
